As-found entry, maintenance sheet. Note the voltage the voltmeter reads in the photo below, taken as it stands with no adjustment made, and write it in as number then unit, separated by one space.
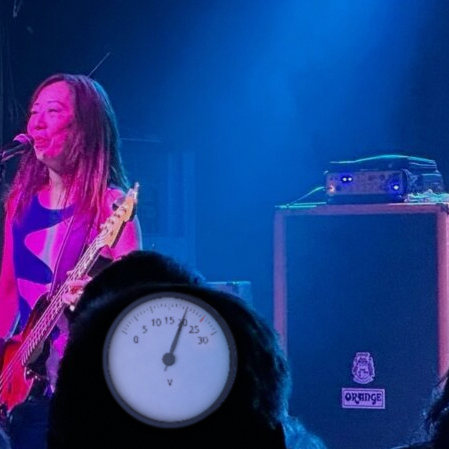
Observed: 20 V
